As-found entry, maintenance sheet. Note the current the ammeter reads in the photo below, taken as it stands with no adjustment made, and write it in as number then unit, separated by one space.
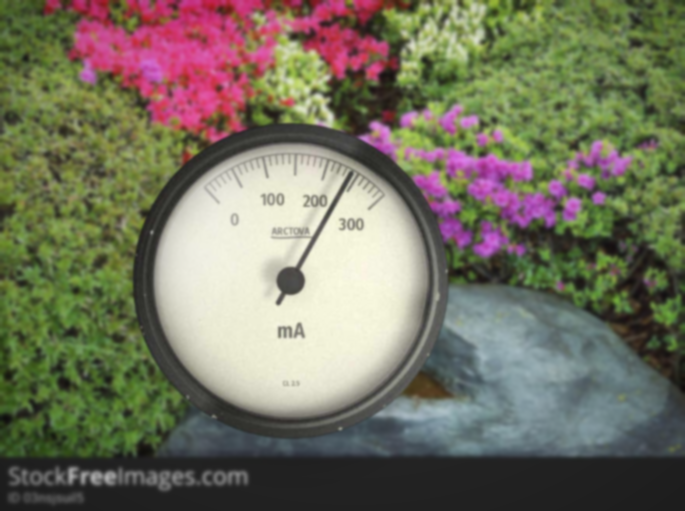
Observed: 240 mA
